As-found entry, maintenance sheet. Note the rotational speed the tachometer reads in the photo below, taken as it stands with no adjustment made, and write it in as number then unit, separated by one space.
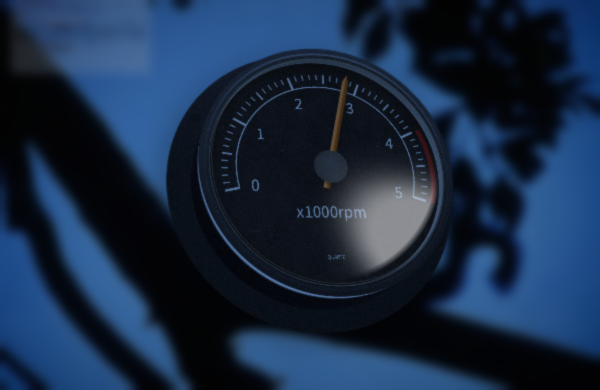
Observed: 2800 rpm
